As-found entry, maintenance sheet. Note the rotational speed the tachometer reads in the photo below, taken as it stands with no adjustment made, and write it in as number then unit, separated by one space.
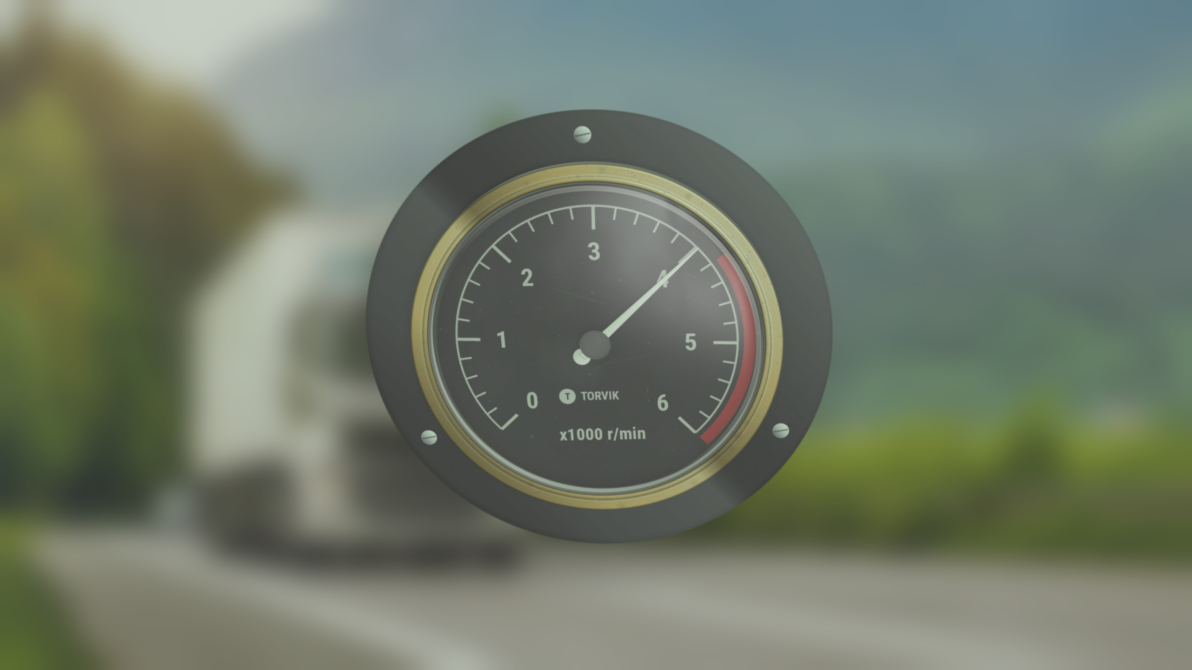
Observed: 4000 rpm
